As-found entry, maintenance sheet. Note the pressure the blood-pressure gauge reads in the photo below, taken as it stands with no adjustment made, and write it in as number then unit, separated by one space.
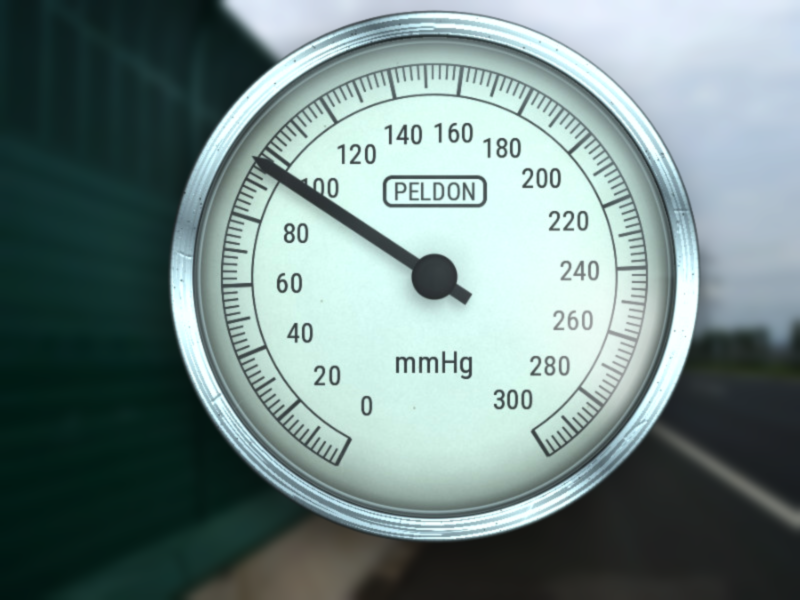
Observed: 96 mmHg
